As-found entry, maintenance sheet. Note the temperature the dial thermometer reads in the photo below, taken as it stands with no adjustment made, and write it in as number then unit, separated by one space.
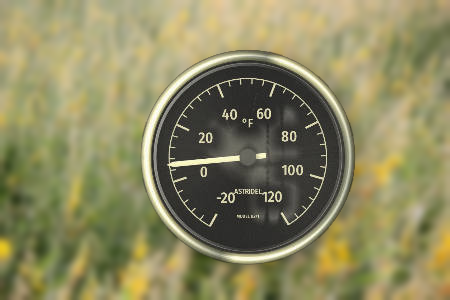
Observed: 6 °F
